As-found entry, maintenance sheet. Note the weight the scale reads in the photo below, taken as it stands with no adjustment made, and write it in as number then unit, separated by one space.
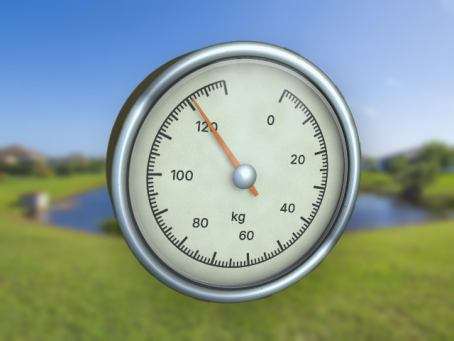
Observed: 121 kg
